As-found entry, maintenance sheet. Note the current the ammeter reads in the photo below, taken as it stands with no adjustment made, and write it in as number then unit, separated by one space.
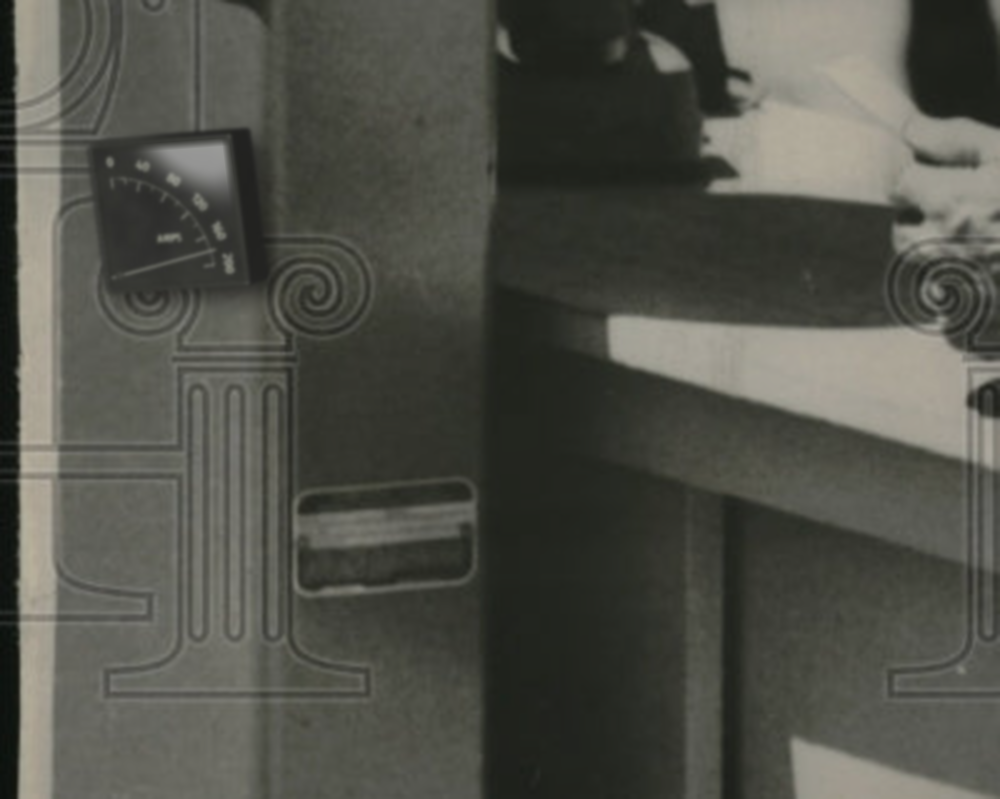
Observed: 180 A
